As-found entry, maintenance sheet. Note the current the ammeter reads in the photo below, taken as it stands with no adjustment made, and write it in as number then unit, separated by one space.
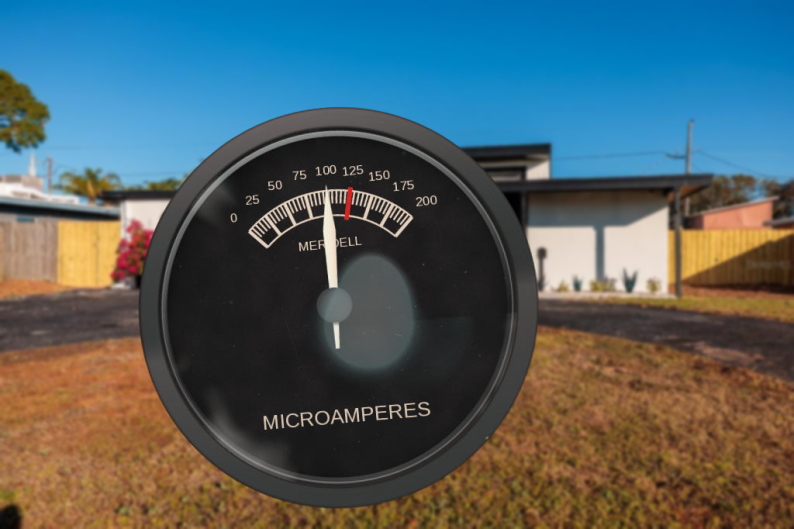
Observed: 100 µA
